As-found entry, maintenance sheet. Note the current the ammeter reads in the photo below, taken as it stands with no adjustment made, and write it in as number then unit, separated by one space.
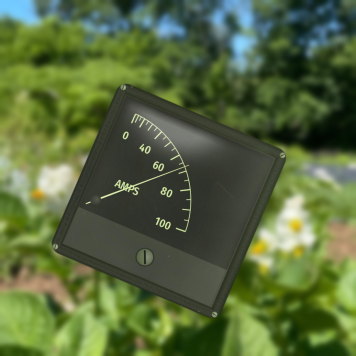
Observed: 67.5 A
